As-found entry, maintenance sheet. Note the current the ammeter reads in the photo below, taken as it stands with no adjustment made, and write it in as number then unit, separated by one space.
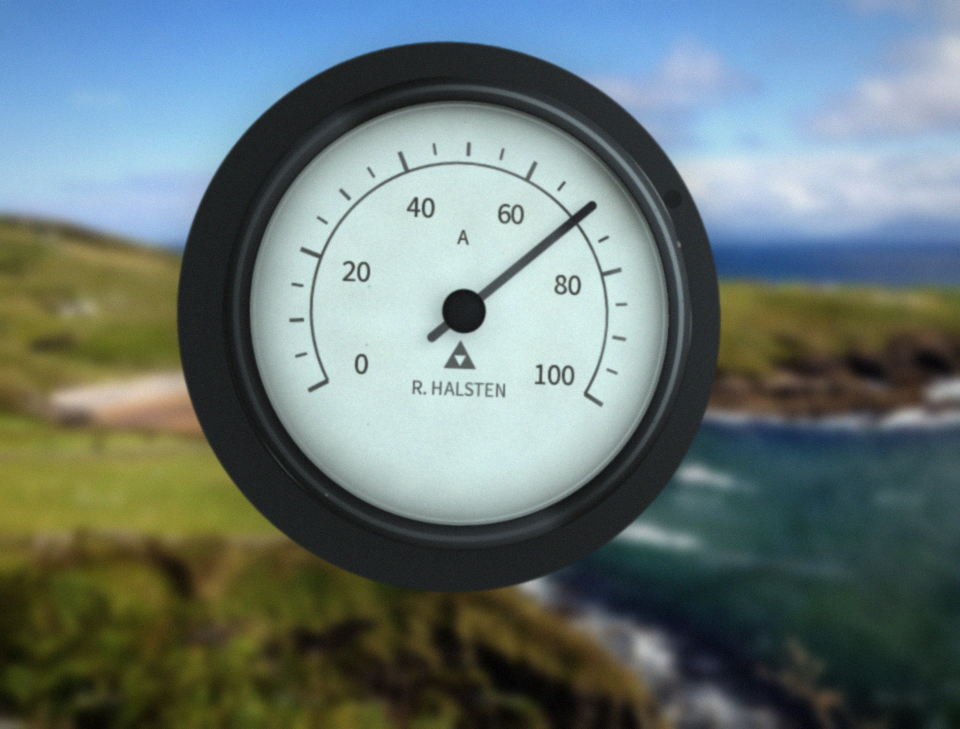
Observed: 70 A
